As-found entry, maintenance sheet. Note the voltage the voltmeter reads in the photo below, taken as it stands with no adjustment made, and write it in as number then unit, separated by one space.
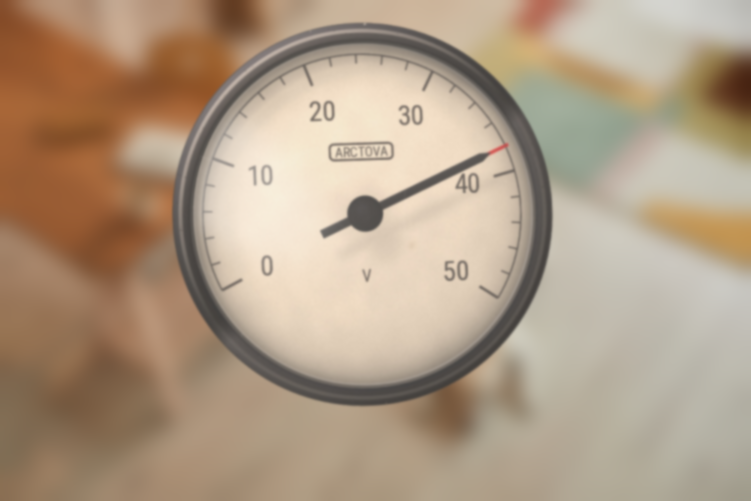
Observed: 38 V
